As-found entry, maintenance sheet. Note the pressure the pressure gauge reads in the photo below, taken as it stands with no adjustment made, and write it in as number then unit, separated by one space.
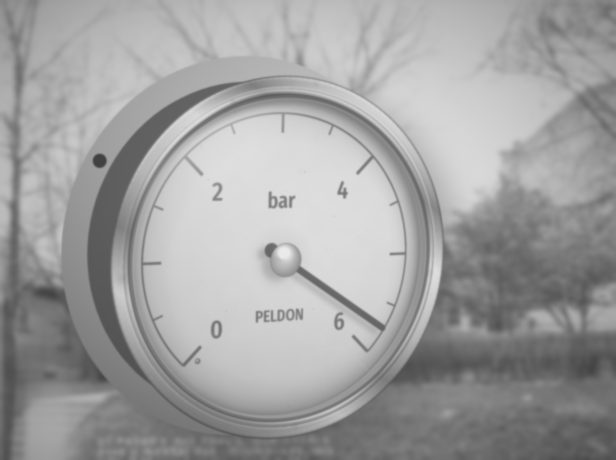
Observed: 5.75 bar
